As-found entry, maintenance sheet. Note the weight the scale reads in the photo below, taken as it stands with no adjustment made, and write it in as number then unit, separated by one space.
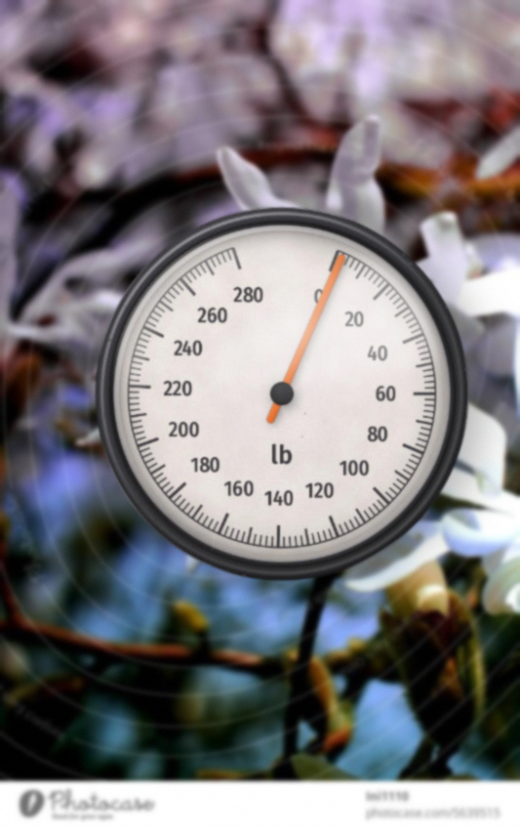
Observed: 2 lb
